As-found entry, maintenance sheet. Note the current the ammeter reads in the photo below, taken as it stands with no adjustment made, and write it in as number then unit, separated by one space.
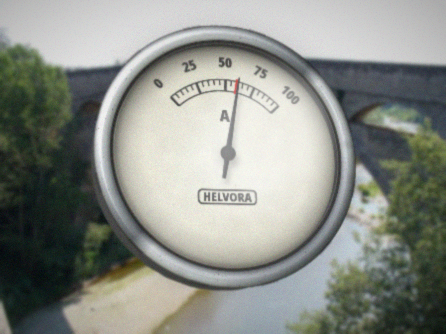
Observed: 60 A
